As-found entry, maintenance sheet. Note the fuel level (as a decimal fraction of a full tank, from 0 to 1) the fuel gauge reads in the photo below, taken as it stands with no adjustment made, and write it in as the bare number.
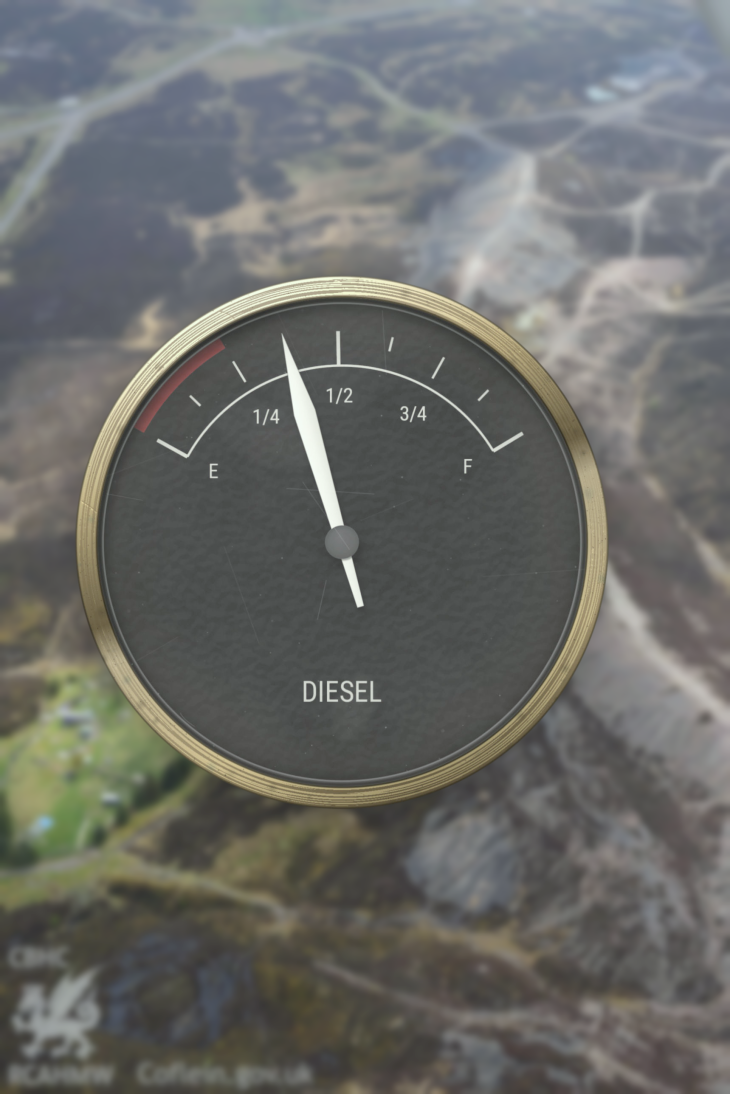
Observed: 0.375
